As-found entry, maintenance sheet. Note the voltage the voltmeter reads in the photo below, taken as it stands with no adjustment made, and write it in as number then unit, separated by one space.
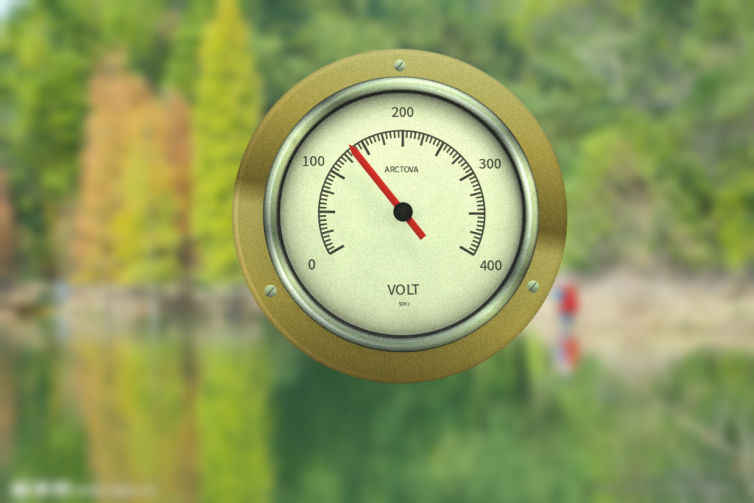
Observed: 135 V
